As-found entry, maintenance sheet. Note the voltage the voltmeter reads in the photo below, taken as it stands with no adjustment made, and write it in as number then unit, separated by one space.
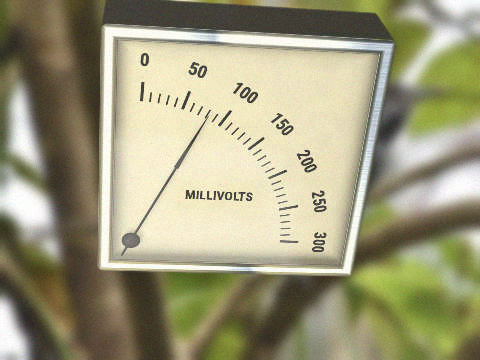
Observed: 80 mV
